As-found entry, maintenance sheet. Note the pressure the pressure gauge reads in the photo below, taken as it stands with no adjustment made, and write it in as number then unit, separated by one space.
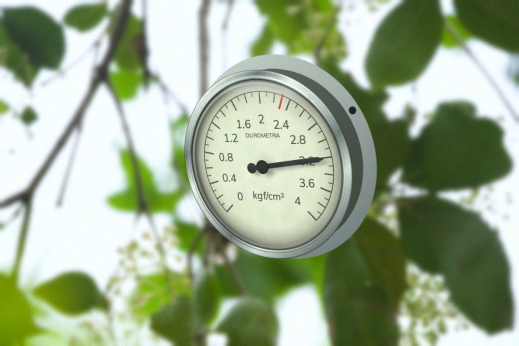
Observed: 3.2 kg/cm²
